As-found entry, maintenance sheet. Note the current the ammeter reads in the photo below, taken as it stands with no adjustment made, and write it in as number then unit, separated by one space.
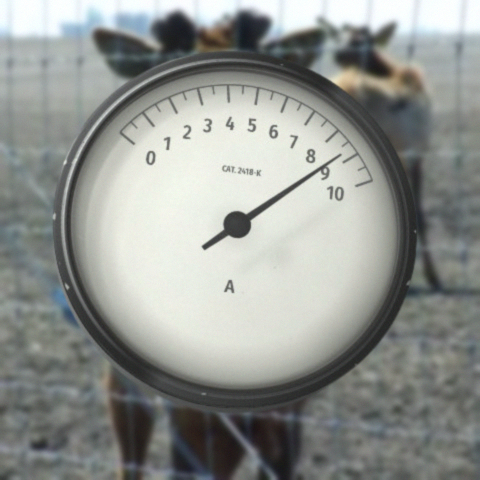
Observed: 8.75 A
